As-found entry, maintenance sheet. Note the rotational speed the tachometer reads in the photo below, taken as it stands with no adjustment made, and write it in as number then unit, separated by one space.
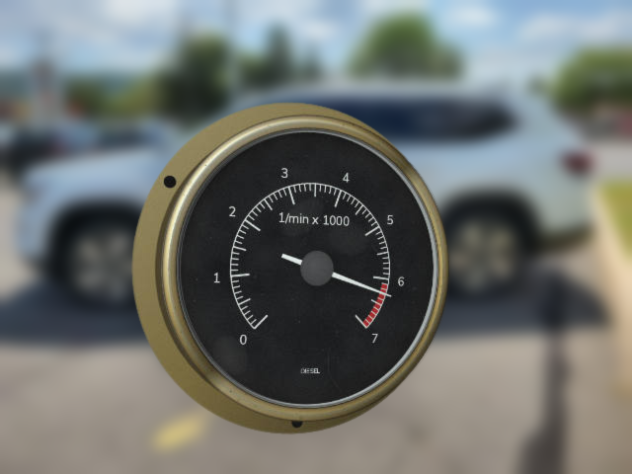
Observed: 6300 rpm
